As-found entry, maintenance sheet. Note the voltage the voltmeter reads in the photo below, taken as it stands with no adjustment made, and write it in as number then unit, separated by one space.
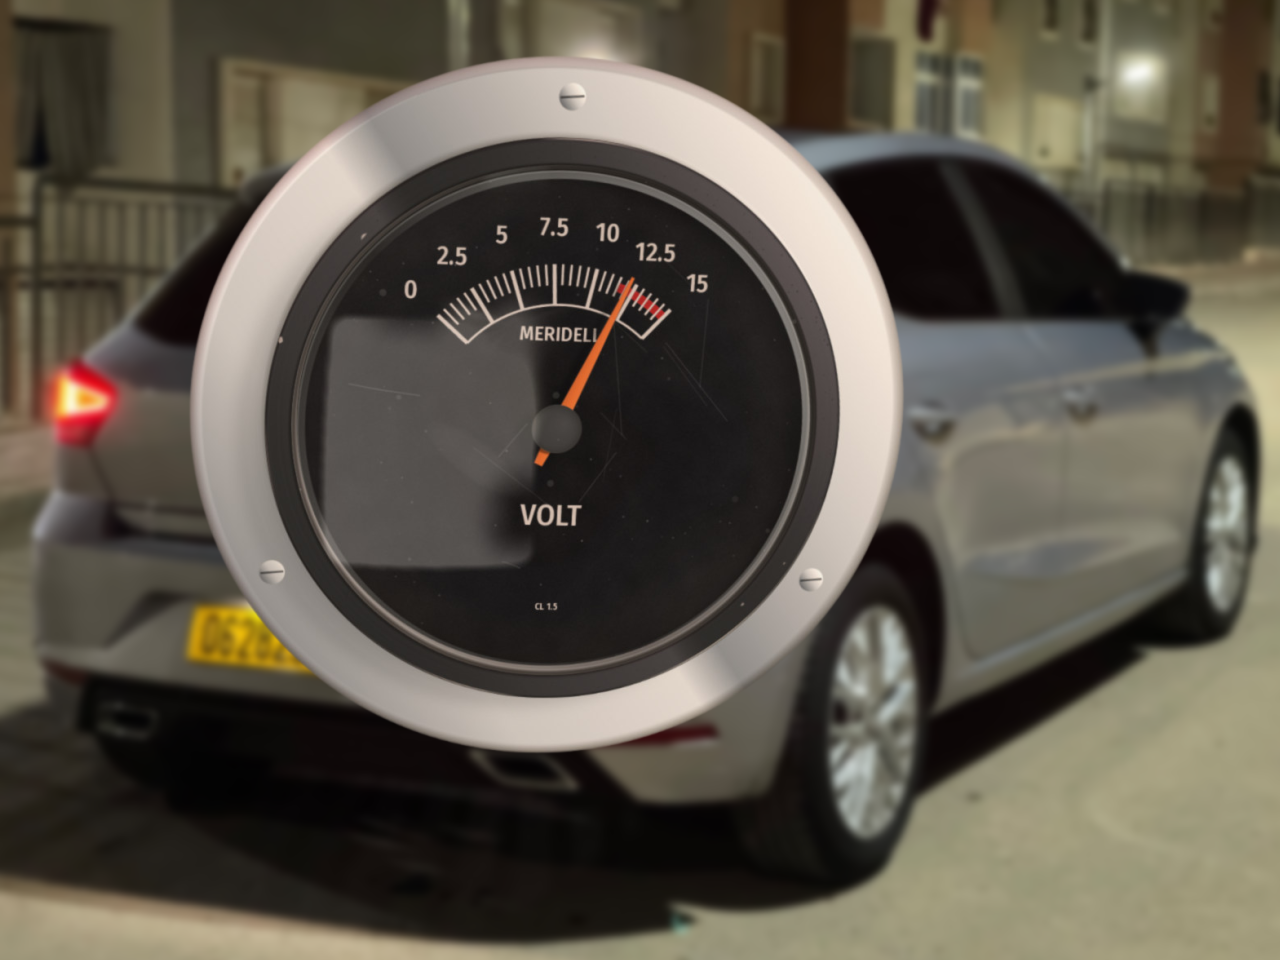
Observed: 12 V
